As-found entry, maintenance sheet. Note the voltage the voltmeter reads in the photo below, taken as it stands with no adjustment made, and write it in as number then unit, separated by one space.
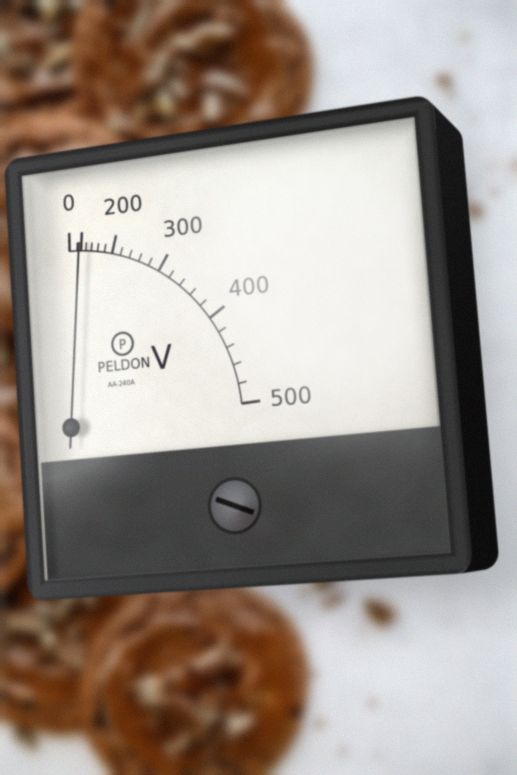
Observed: 100 V
